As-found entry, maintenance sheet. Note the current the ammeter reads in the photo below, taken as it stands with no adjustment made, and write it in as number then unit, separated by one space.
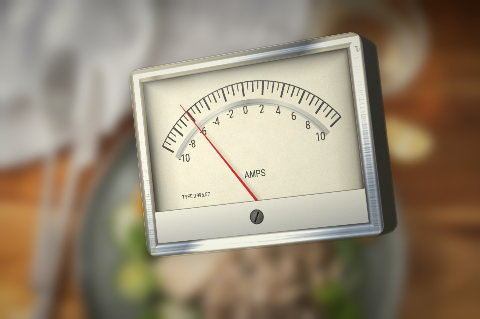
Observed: -6 A
